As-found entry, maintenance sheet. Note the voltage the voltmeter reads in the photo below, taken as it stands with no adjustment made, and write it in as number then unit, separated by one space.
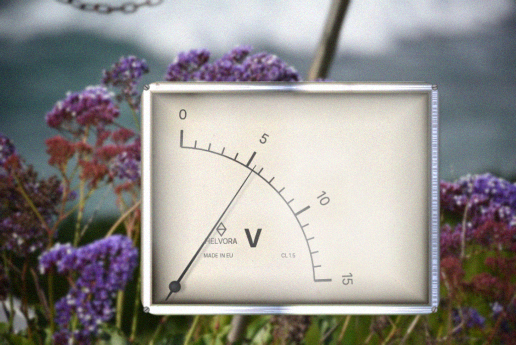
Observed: 5.5 V
